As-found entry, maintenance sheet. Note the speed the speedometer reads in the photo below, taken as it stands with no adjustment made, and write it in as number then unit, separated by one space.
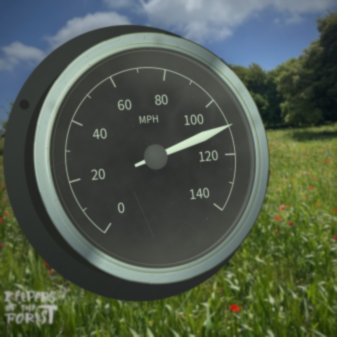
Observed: 110 mph
